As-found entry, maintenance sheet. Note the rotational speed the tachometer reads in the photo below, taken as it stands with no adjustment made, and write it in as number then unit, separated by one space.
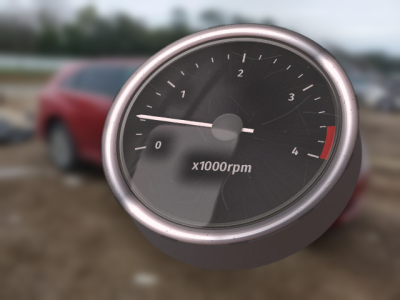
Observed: 400 rpm
